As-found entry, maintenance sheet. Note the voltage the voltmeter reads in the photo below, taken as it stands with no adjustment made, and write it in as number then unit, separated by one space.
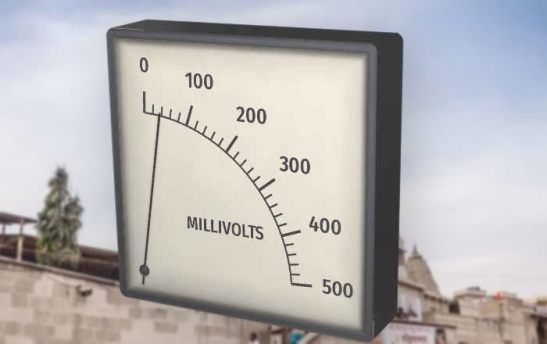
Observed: 40 mV
